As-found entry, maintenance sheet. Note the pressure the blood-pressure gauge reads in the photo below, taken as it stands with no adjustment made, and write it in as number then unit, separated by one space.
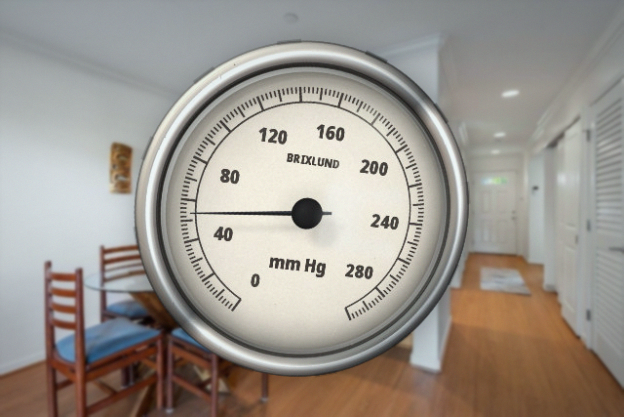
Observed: 54 mmHg
